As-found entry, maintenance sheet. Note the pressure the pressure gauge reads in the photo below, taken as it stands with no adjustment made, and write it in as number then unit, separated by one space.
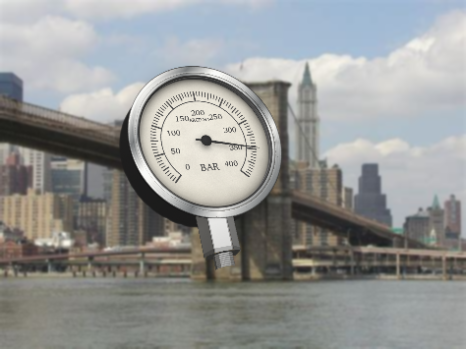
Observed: 350 bar
